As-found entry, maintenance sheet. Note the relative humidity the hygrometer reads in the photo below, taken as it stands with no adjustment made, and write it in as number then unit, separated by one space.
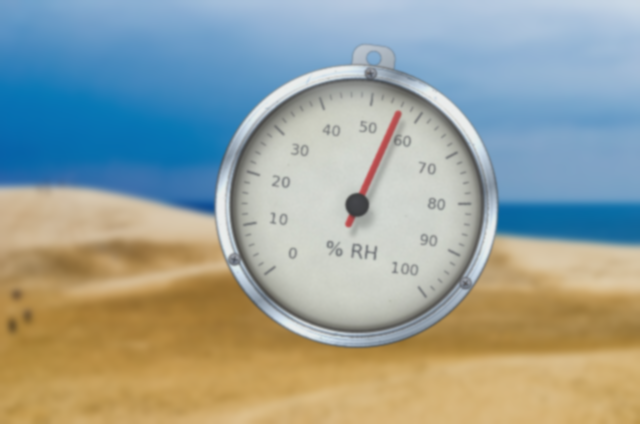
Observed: 56 %
